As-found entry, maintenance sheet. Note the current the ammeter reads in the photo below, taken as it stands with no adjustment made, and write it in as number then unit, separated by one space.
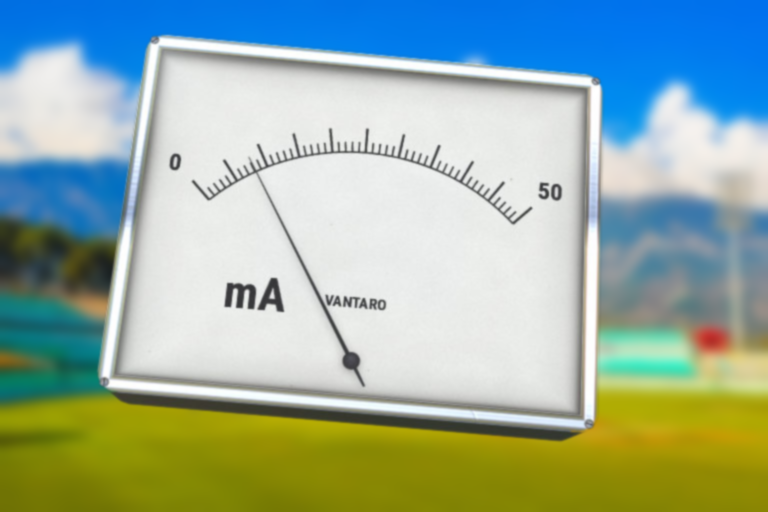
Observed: 8 mA
